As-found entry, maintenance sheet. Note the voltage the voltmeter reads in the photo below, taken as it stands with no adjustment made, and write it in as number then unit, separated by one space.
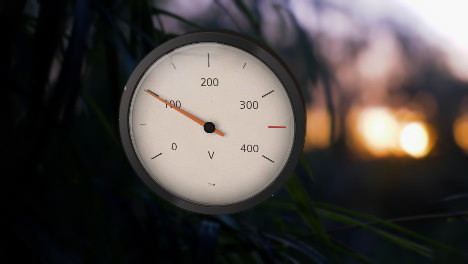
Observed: 100 V
